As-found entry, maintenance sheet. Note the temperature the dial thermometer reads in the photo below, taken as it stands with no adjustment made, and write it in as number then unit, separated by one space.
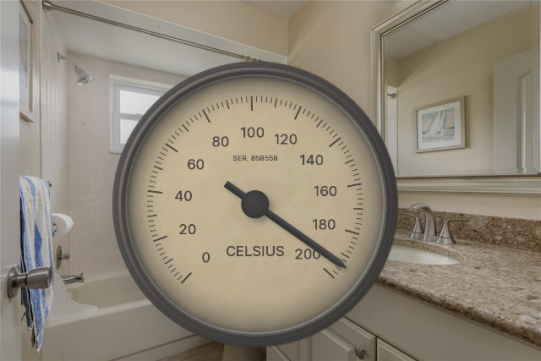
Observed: 194 °C
